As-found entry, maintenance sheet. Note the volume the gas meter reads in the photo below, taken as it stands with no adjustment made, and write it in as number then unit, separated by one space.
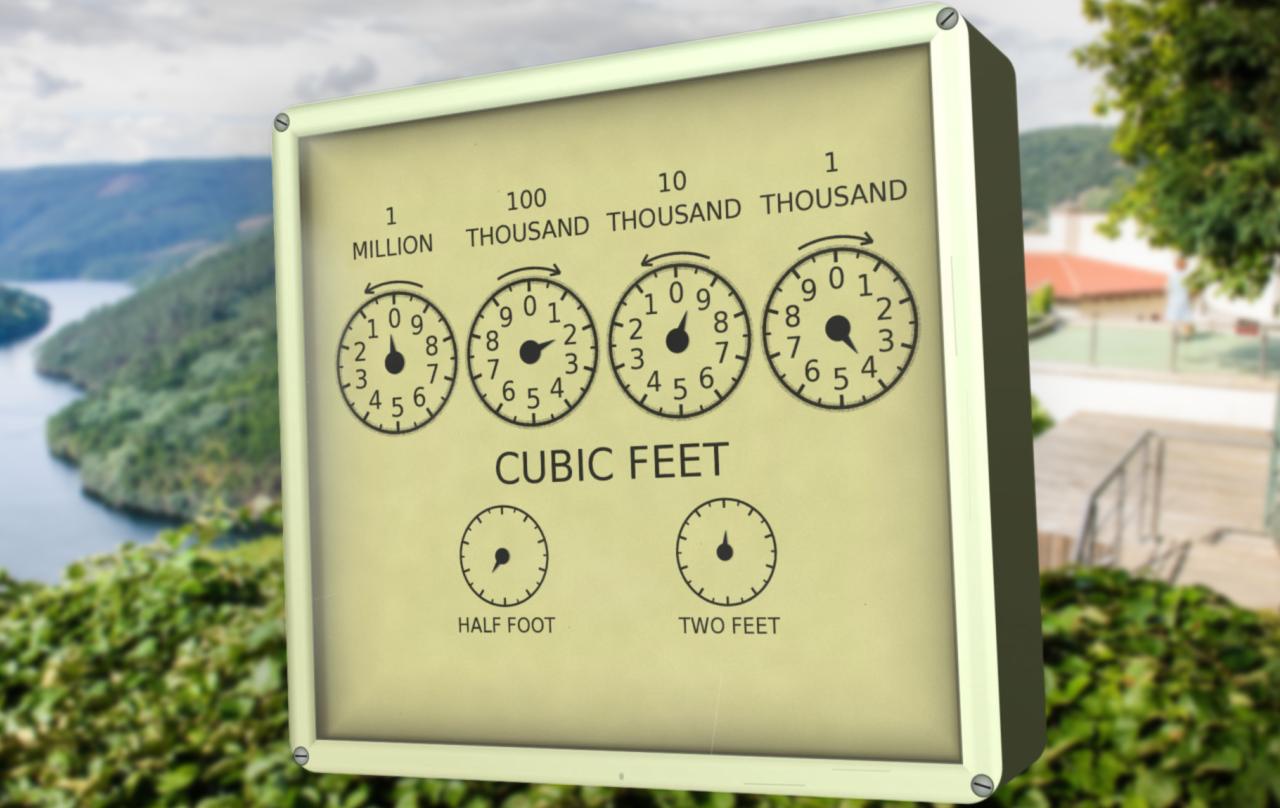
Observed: 19400 ft³
